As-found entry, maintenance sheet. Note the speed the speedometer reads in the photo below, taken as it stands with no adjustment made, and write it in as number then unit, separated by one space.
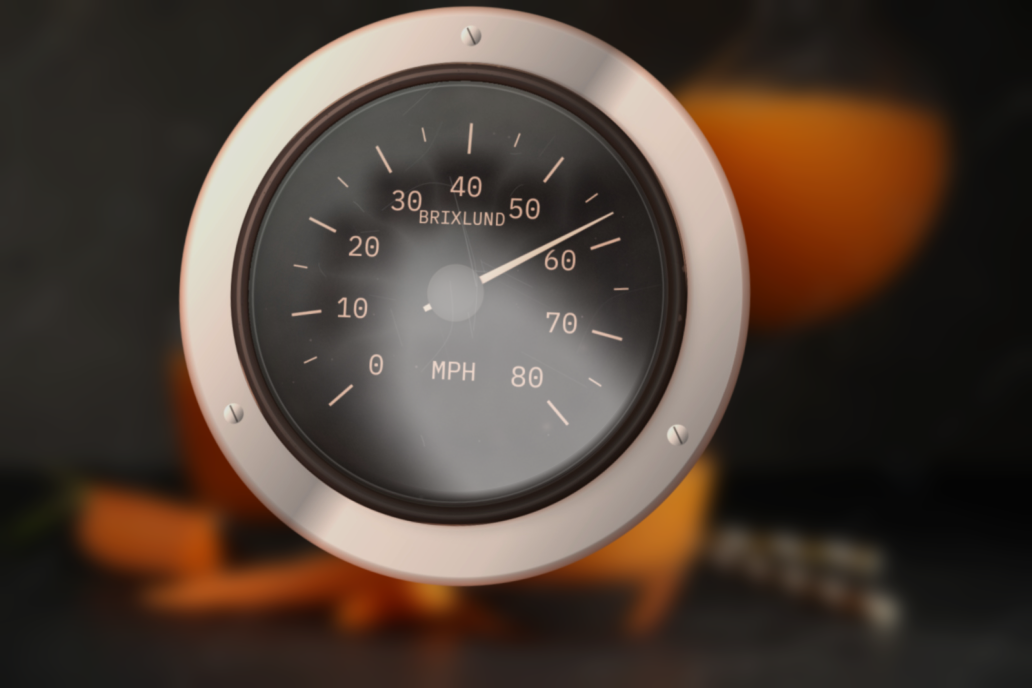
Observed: 57.5 mph
